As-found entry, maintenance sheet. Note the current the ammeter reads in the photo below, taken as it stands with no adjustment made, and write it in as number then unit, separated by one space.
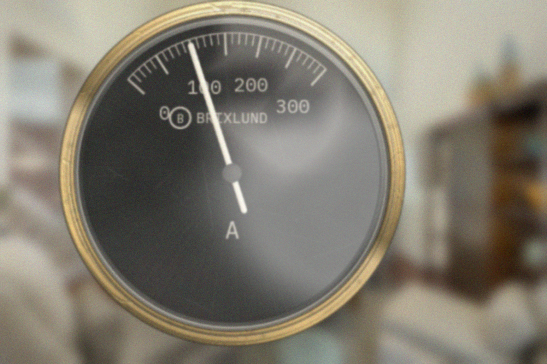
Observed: 100 A
